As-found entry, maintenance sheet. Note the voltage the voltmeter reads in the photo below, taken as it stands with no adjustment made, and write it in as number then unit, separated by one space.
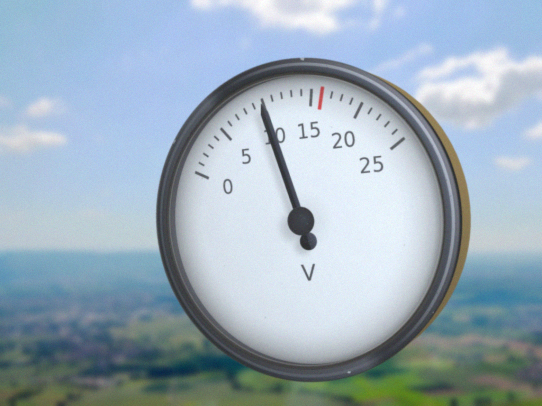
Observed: 10 V
